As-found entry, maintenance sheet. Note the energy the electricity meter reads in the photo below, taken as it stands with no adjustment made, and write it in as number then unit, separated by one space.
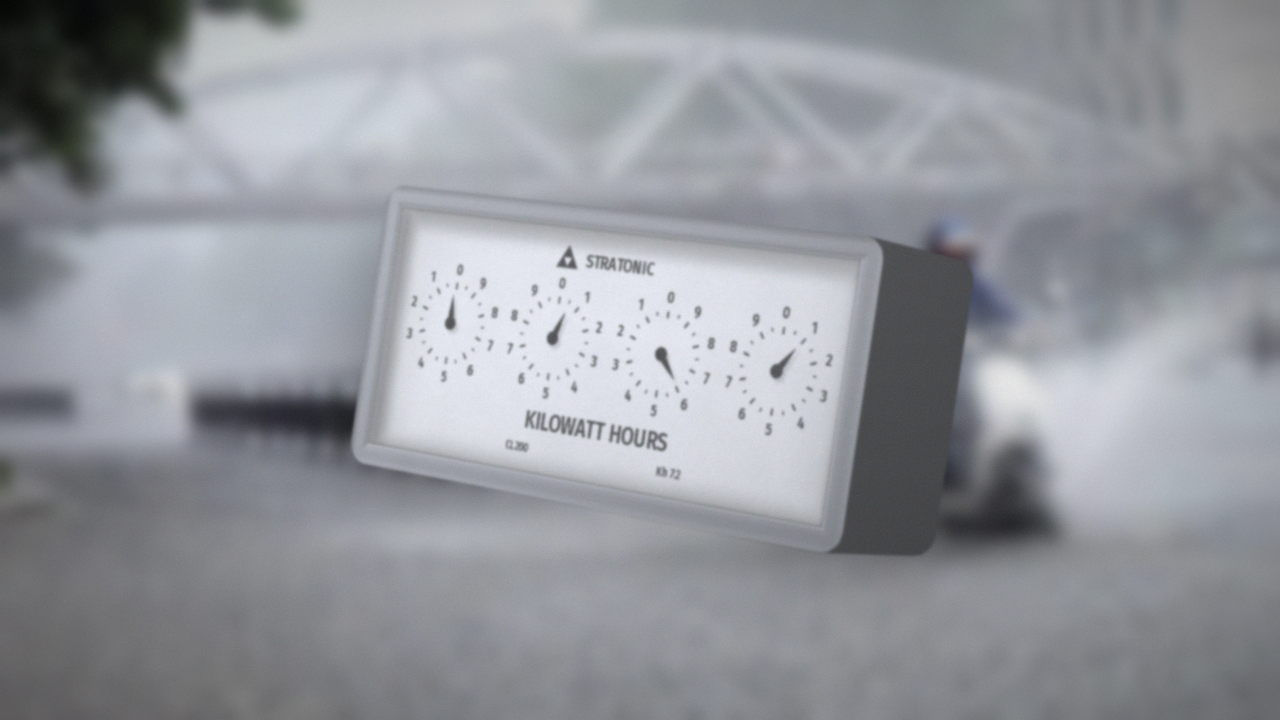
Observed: 61 kWh
